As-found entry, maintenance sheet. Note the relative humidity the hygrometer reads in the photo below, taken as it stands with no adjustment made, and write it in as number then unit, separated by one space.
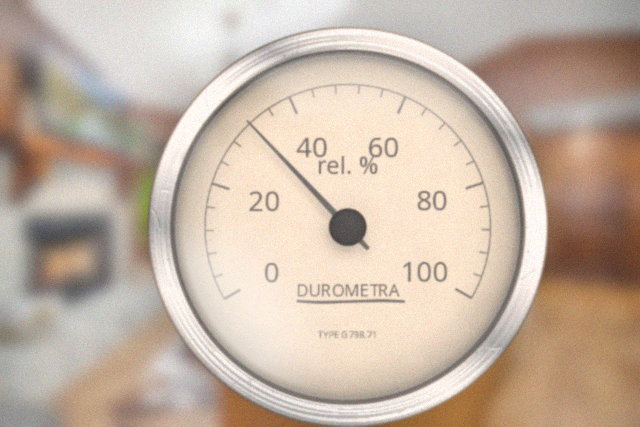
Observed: 32 %
